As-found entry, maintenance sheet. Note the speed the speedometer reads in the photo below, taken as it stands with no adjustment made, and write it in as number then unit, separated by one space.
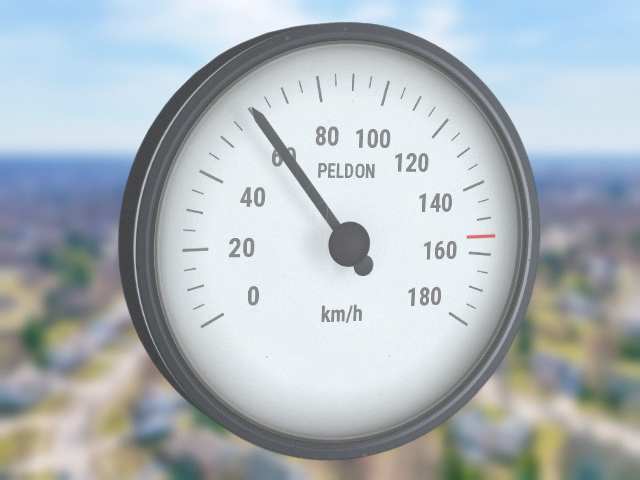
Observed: 60 km/h
